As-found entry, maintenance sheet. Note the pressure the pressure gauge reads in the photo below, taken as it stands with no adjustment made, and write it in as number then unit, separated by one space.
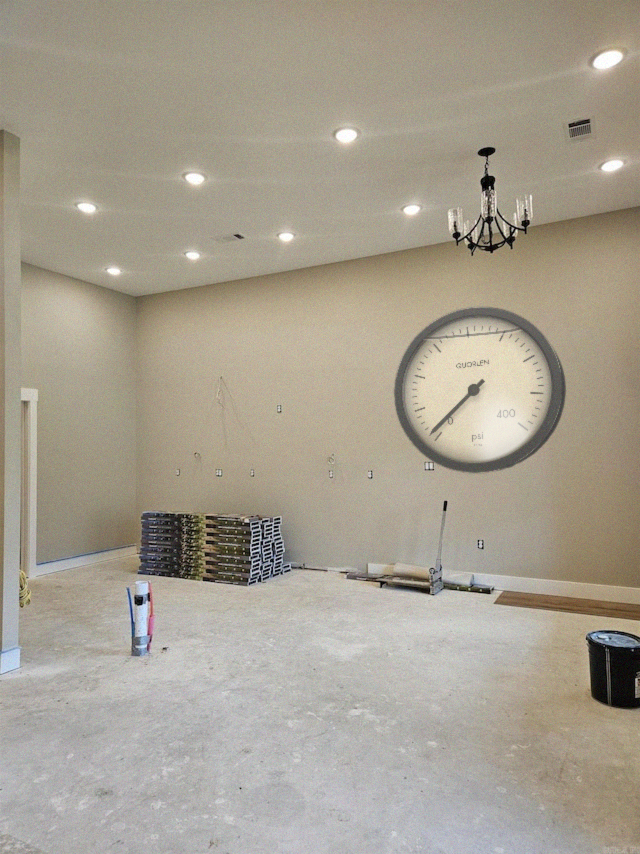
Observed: 10 psi
